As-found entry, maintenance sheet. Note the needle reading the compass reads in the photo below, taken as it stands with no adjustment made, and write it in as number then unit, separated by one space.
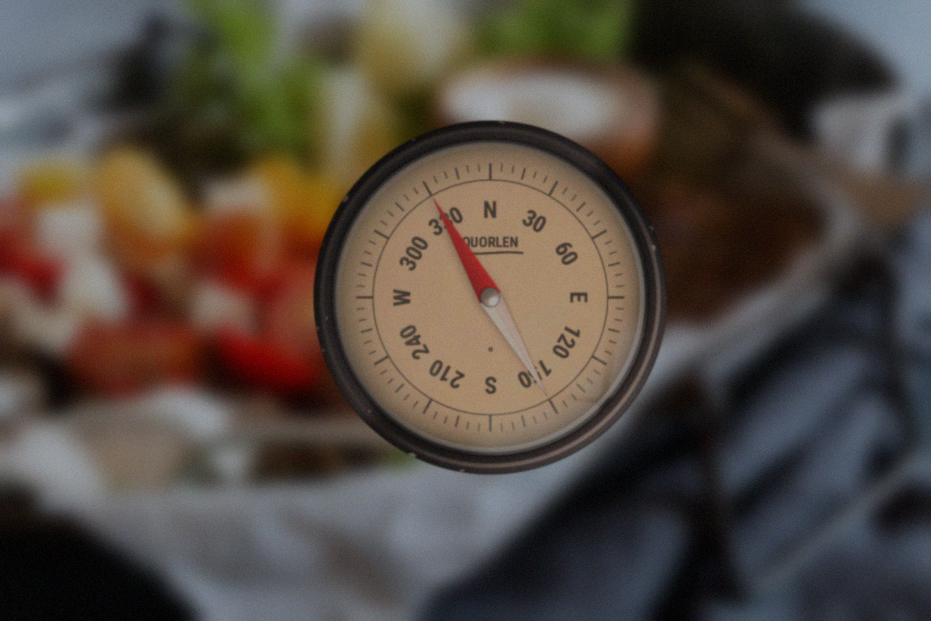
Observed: 330 °
